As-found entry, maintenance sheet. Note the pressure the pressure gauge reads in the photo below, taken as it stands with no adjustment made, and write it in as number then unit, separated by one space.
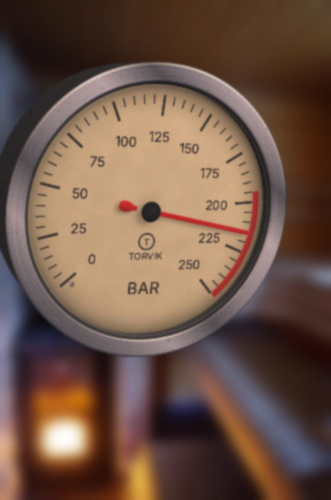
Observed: 215 bar
